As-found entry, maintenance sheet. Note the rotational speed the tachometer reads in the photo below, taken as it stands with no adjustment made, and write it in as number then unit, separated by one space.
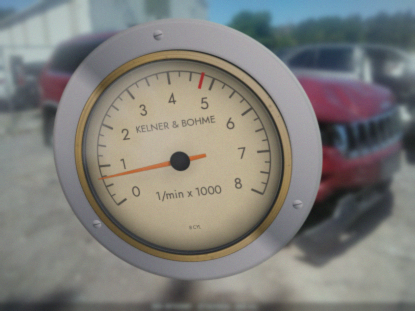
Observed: 750 rpm
